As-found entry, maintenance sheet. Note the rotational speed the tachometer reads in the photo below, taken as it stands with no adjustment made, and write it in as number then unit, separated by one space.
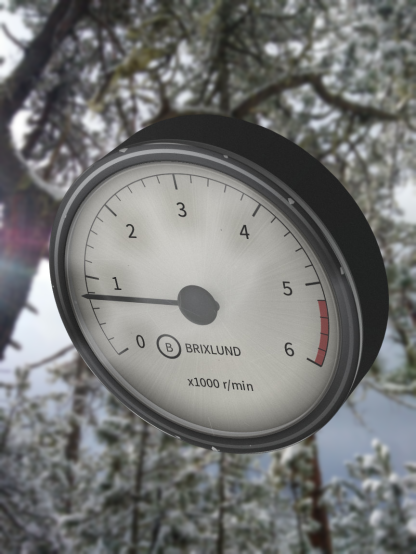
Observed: 800 rpm
